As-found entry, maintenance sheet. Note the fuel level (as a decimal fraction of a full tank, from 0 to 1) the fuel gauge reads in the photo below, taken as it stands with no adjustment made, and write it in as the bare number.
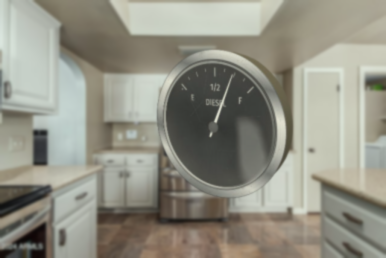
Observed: 0.75
